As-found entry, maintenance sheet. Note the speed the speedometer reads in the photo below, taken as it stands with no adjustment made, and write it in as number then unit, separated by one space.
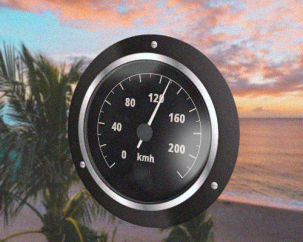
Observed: 130 km/h
